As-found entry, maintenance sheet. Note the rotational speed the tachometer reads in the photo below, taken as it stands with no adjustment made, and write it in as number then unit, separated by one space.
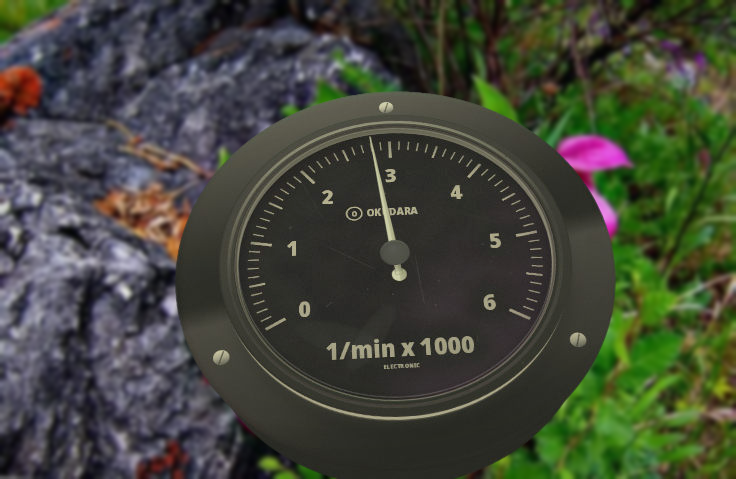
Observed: 2800 rpm
